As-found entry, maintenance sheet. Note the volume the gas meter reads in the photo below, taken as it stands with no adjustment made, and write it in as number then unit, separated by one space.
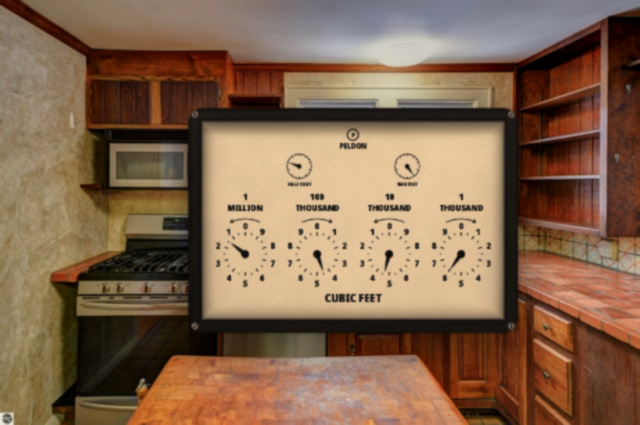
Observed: 144600 ft³
